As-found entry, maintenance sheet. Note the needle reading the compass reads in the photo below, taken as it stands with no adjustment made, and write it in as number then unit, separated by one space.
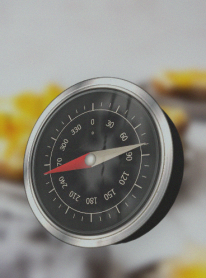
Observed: 260 °
